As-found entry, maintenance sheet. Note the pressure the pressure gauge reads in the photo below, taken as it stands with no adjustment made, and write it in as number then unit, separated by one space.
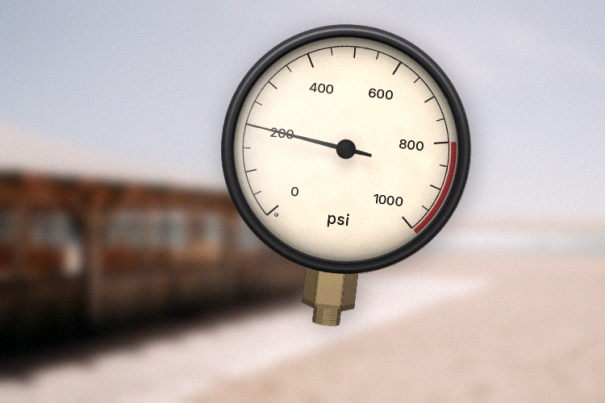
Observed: 200 psi
